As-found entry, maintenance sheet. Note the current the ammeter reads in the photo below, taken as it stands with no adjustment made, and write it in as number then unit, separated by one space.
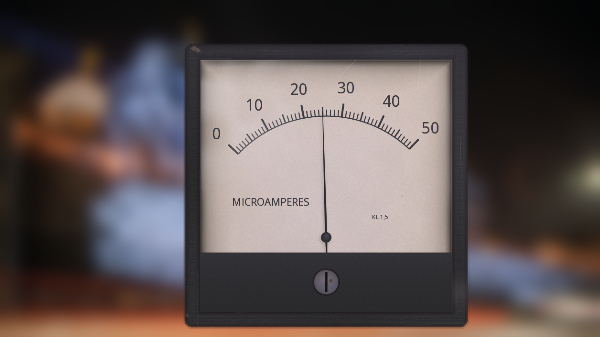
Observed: 25 µA
